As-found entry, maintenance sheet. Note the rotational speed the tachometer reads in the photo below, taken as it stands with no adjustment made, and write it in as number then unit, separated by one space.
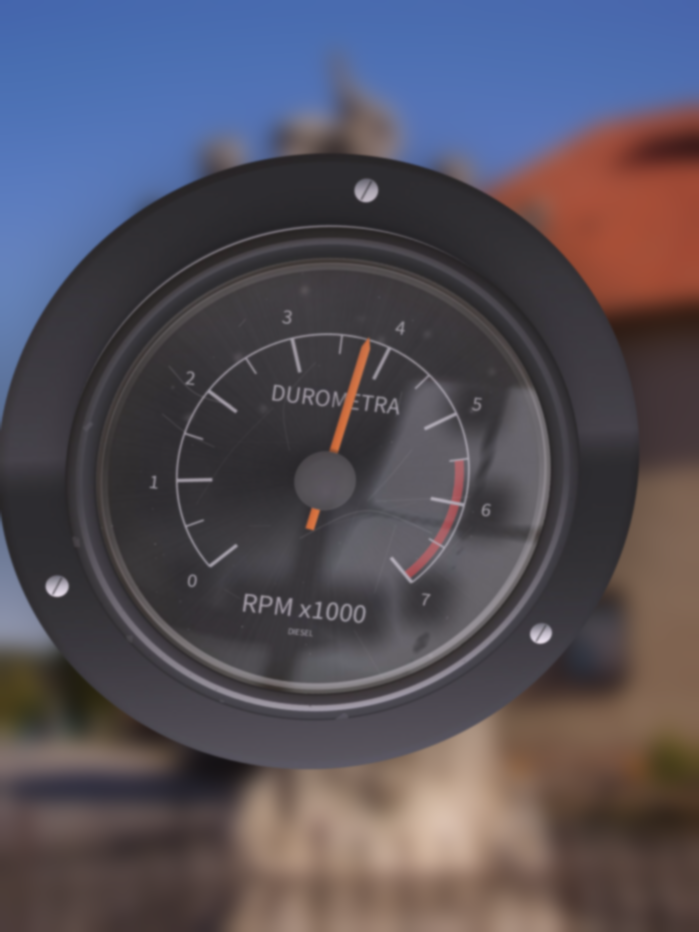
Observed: 3750 rpm
